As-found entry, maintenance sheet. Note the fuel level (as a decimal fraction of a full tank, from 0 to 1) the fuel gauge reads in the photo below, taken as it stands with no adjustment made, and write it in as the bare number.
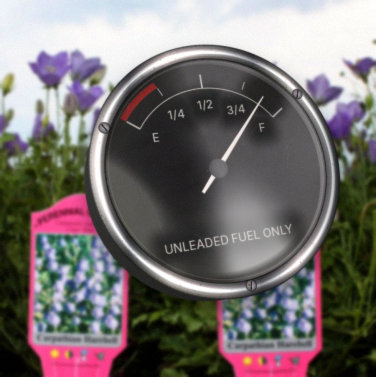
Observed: 0.875
